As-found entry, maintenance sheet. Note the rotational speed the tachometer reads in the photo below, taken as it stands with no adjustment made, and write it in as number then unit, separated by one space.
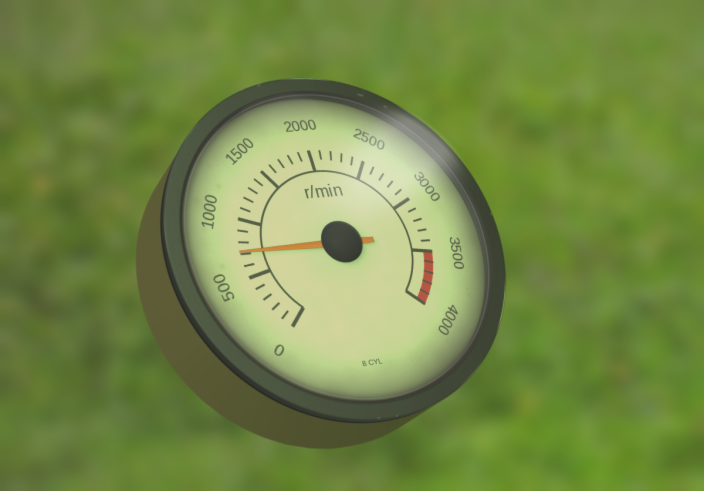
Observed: 700 rpm
